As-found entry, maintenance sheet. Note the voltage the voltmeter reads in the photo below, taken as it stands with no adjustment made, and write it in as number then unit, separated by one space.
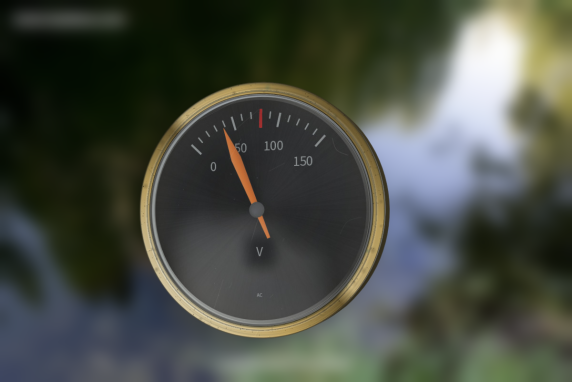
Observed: 40 V
